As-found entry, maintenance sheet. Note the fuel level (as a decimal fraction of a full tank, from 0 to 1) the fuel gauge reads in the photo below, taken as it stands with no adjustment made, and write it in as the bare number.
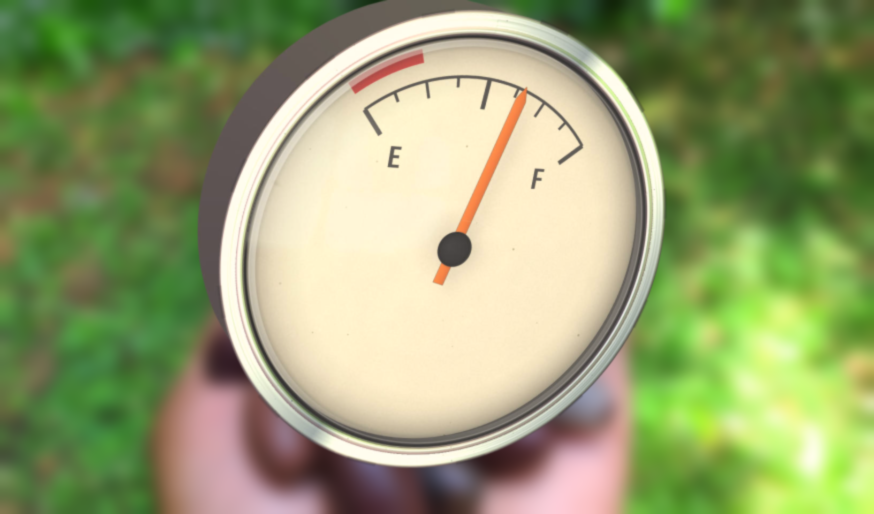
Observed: 0.625
